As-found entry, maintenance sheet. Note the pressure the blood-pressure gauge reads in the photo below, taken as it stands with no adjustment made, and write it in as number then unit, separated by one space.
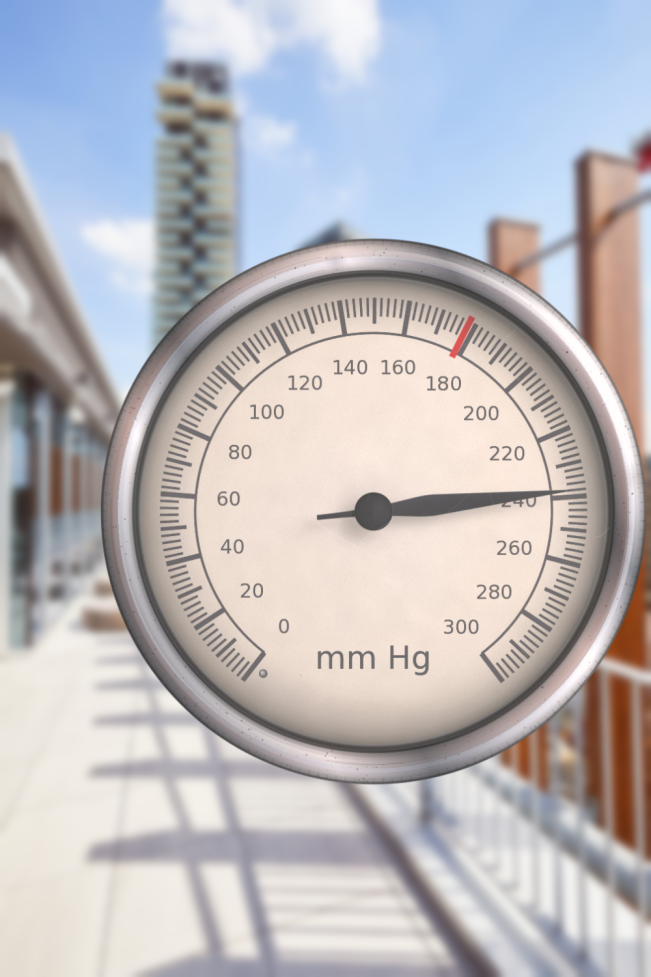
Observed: 238 mmHg
